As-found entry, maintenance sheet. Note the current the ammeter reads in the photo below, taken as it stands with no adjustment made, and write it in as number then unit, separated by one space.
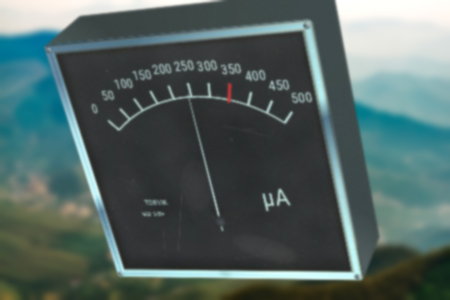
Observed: 250 µA
